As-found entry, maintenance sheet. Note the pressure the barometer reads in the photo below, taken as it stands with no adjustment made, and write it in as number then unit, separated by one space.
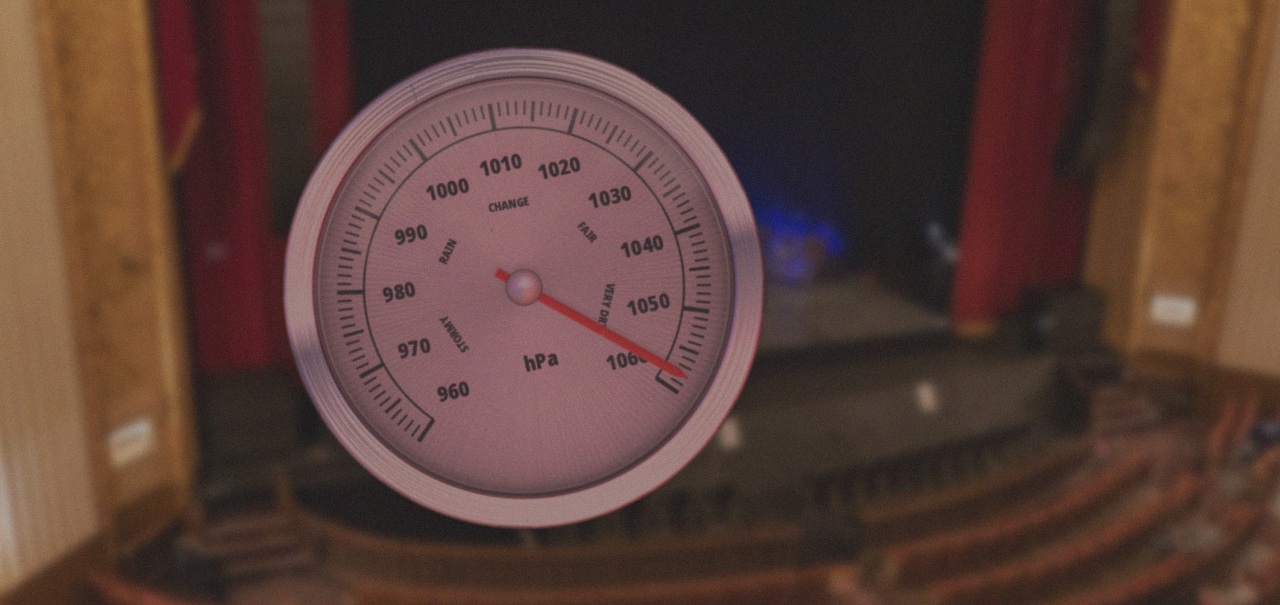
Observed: 1058 hPa
